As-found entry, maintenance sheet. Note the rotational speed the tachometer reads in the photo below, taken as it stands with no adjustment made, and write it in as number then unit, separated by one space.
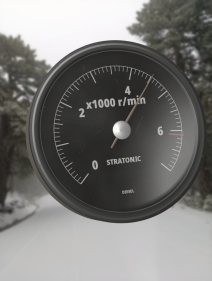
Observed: 4500 rpm
